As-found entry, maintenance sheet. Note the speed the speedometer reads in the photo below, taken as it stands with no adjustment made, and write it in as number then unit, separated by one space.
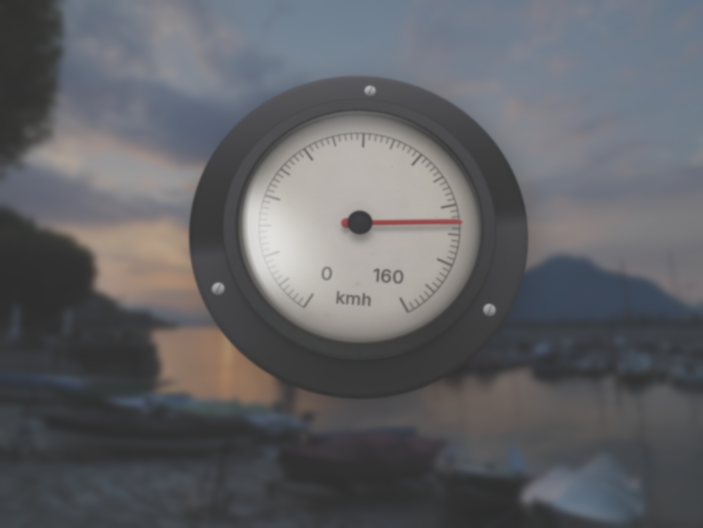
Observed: 126 km/h
